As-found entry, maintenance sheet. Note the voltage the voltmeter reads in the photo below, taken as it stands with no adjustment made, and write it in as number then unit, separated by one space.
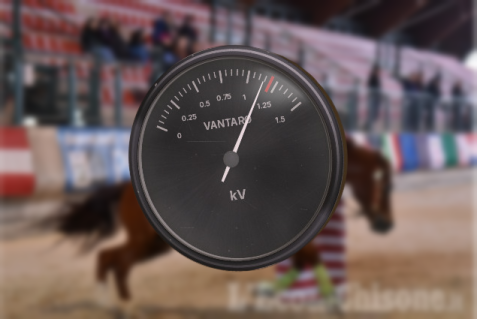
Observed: 1.15 kV
